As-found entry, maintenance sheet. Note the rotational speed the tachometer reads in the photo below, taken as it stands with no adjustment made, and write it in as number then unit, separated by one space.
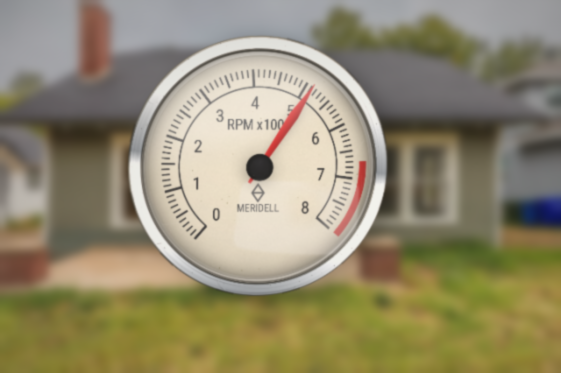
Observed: 5100 rpm
